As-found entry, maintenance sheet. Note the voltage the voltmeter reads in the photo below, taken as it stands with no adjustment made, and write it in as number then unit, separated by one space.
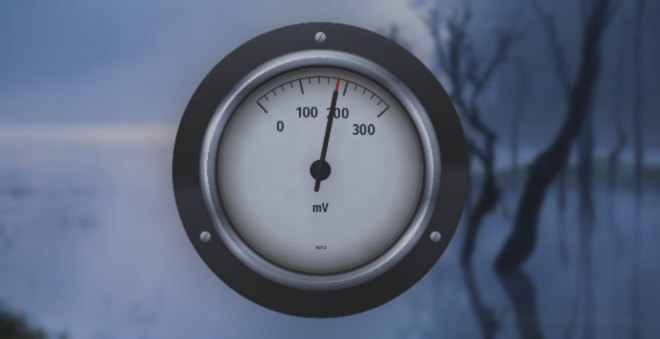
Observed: 180 mV
